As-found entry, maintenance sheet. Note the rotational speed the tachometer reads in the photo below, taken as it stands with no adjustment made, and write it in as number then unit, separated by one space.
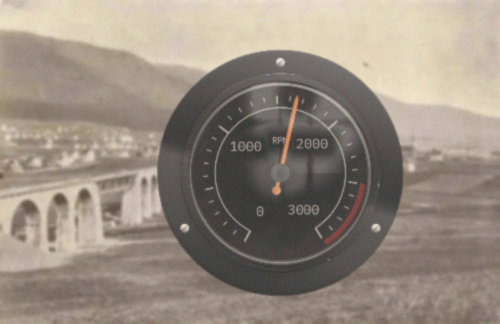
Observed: 1650 rpm
